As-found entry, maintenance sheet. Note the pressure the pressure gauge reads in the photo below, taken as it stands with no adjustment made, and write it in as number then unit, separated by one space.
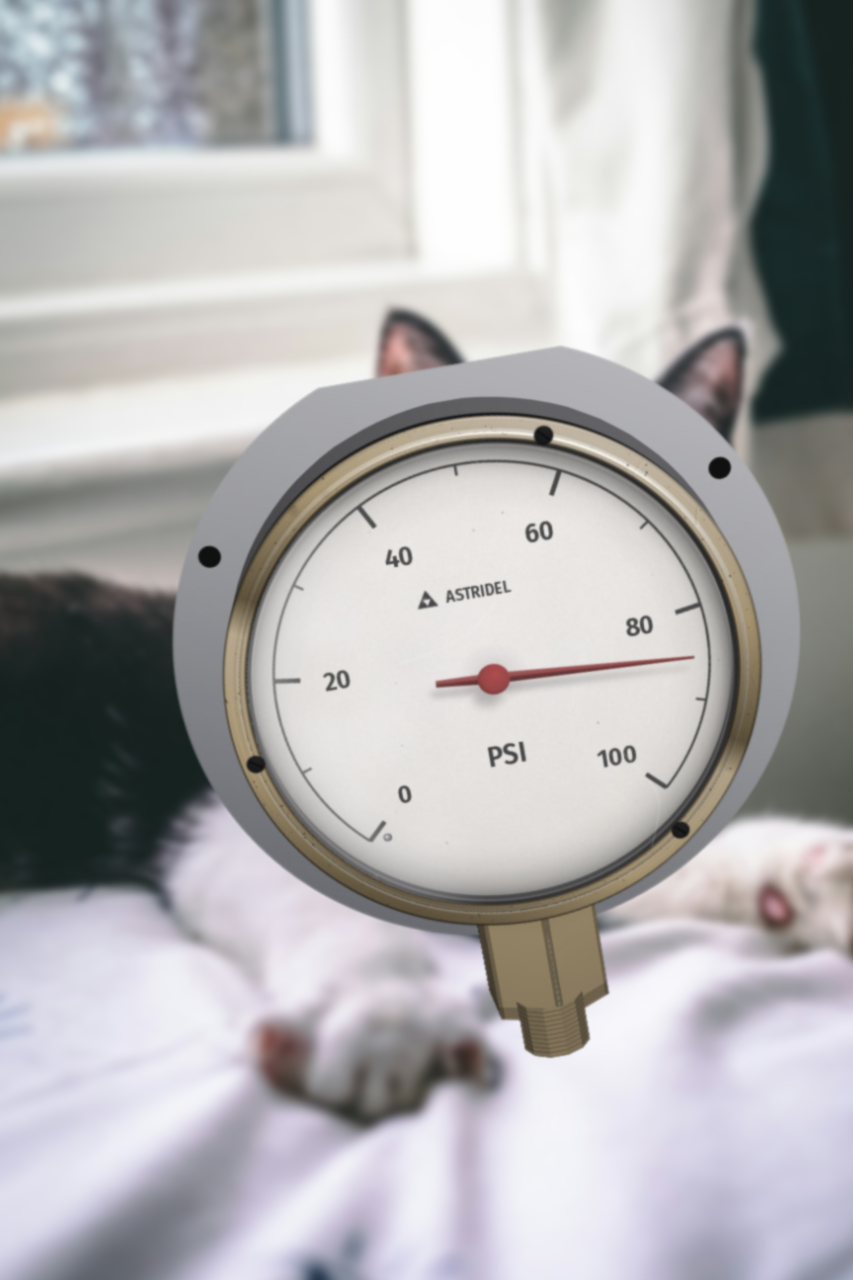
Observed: 85 psi
